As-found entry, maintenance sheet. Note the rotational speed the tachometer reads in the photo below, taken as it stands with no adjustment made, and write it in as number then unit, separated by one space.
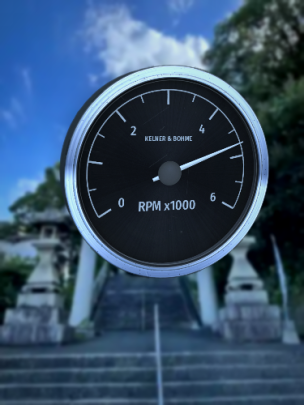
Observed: 4750 rpm
